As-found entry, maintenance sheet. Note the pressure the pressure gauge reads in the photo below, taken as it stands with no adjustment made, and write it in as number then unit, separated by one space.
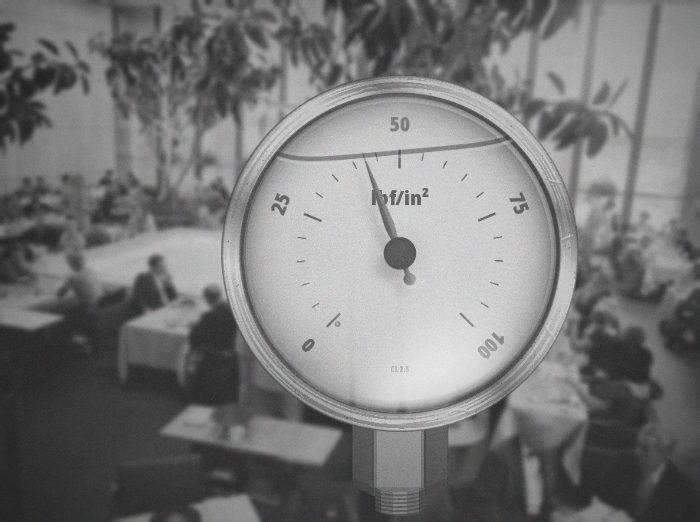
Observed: 42.5 psi
